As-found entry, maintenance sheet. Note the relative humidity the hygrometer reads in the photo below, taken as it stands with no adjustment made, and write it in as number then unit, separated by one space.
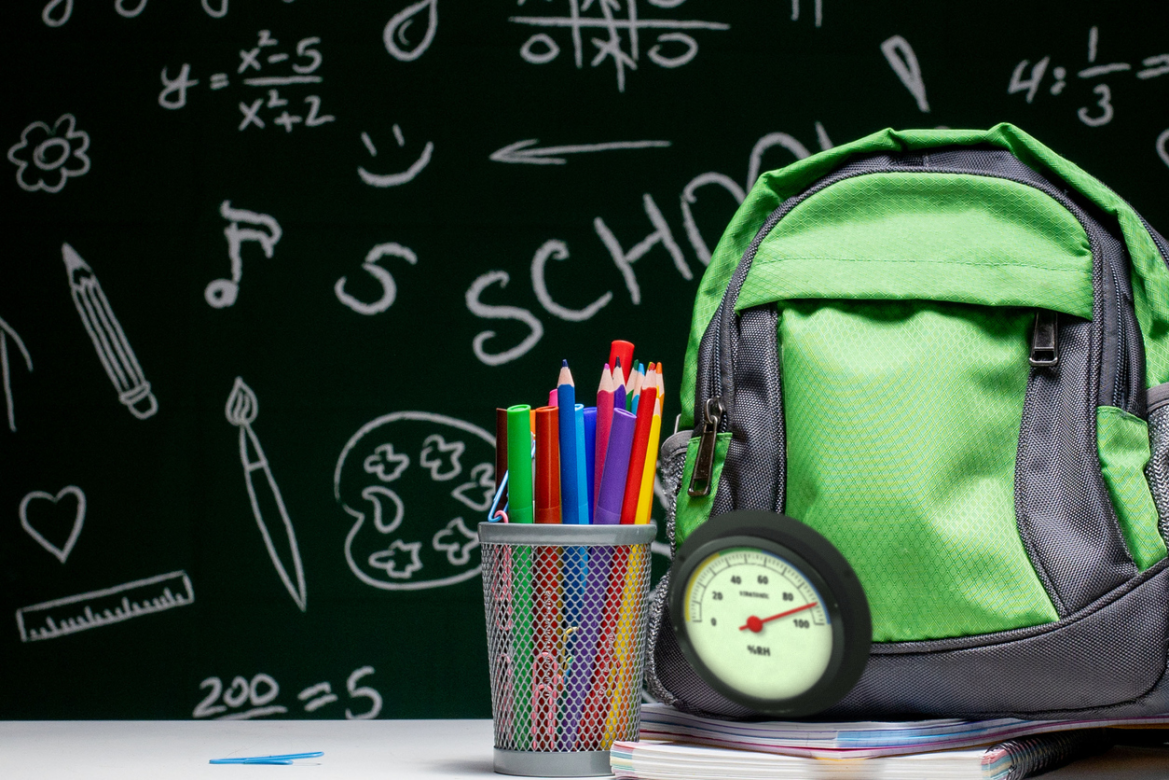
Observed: 90 %
